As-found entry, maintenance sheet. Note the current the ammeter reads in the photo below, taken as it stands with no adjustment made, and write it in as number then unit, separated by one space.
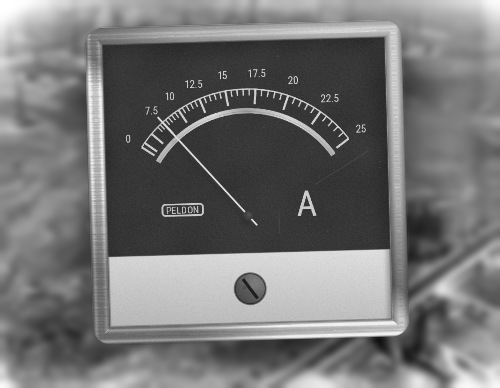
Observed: 7.5 A
